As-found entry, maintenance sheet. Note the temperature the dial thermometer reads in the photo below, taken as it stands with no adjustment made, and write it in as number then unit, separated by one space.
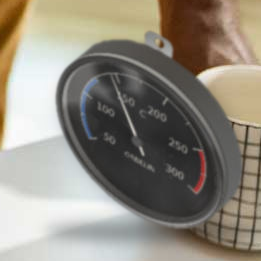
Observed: 150 °C
